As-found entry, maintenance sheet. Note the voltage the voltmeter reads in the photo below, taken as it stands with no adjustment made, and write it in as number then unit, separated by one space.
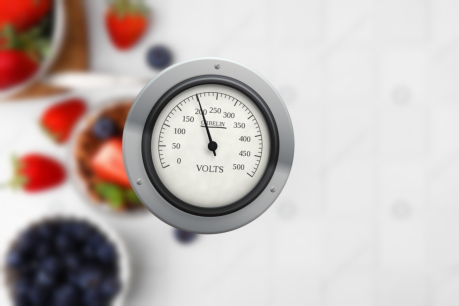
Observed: 200 V
